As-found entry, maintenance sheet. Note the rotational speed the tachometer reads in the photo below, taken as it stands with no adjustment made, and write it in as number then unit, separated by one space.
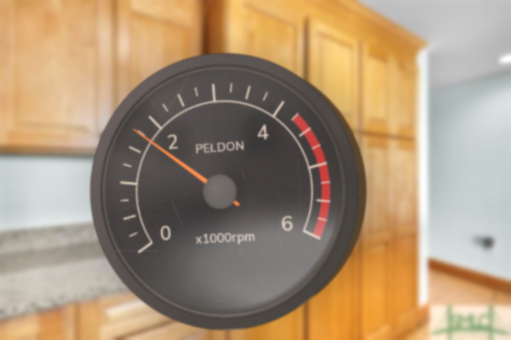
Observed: 1750 rpm
